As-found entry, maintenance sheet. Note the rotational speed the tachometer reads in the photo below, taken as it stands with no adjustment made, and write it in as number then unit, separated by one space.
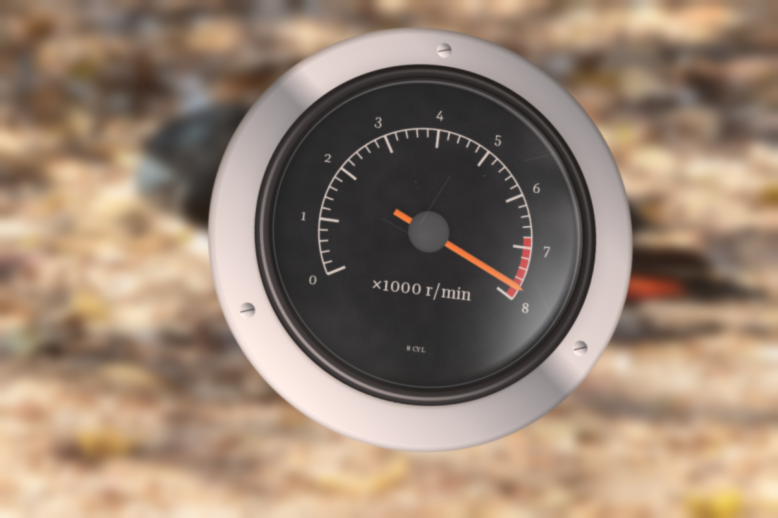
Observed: 7800 rpm
